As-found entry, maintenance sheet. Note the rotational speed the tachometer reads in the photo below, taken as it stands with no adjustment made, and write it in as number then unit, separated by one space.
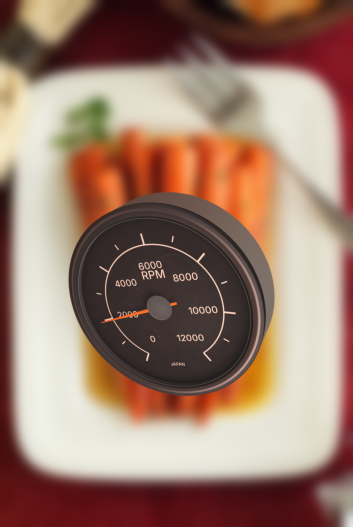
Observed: 2000 rpm
